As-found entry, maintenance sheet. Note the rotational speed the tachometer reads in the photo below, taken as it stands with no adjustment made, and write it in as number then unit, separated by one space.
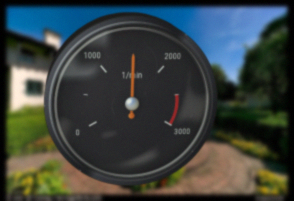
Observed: 1500 rpm
